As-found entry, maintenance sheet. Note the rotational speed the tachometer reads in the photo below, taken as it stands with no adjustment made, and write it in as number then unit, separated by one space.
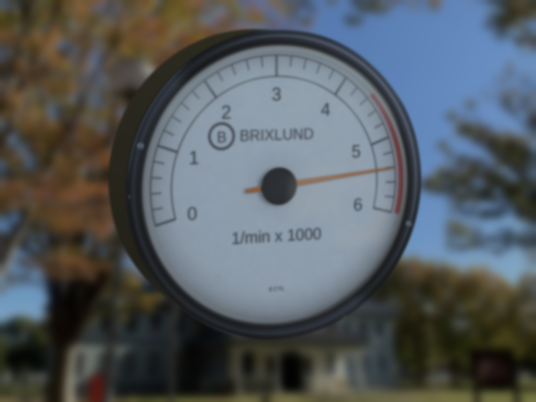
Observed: 5400 rpm
